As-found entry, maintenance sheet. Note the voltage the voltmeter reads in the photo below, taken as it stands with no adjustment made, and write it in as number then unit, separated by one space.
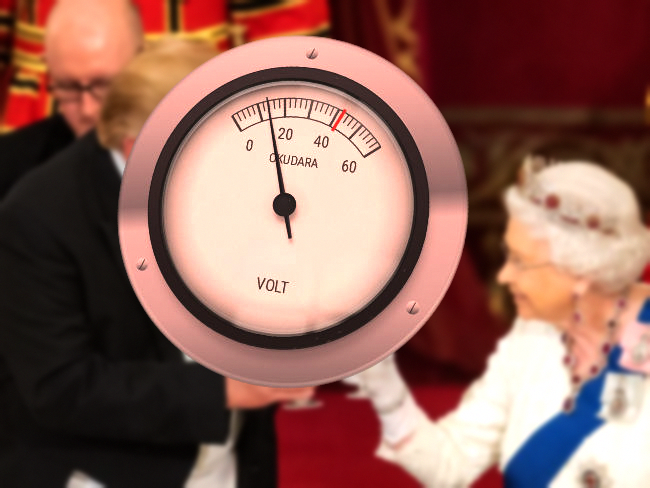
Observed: 14 V
